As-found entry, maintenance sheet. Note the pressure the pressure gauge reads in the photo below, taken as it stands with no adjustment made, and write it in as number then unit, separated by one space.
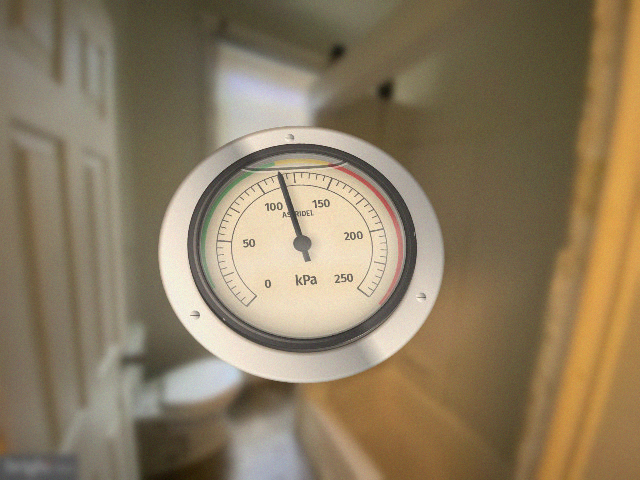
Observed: 115 kPa
